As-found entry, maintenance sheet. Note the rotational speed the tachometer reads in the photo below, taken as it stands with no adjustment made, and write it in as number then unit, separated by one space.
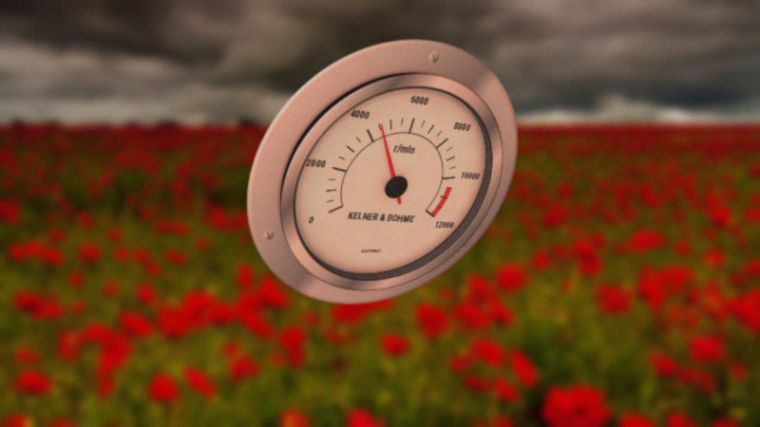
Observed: 4500 rpm
